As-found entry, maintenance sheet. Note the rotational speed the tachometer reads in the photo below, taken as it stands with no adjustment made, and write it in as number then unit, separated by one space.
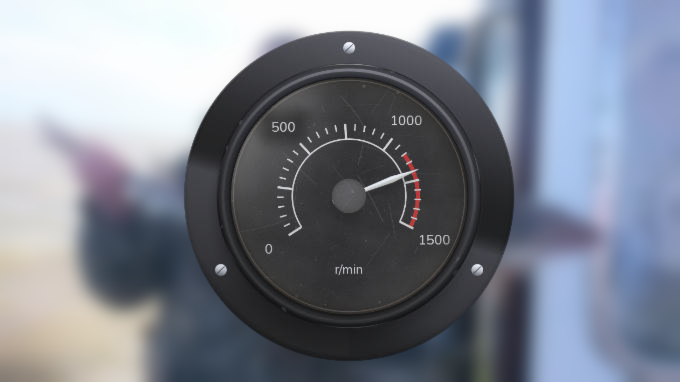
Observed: 1200 rpm
